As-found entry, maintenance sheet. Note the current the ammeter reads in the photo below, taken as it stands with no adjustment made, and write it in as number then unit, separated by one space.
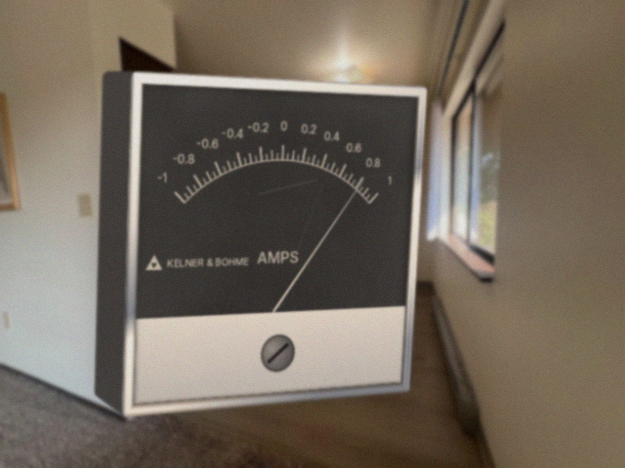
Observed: 0.8 A
